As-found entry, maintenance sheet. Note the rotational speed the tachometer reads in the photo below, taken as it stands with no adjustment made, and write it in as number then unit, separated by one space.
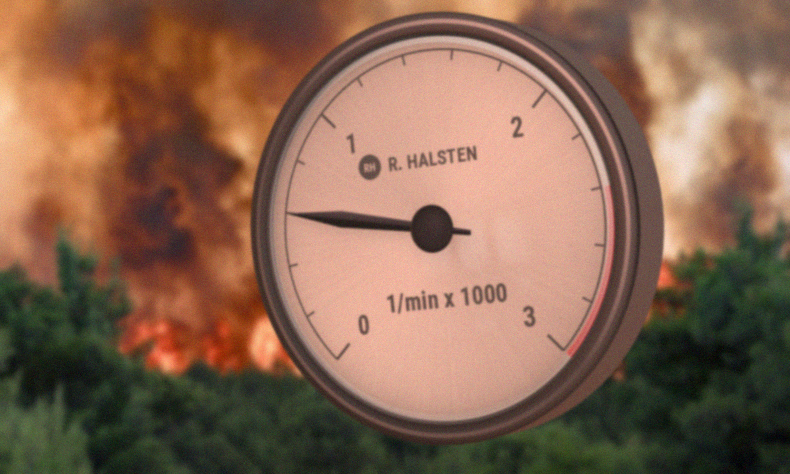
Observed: 600 rpm
